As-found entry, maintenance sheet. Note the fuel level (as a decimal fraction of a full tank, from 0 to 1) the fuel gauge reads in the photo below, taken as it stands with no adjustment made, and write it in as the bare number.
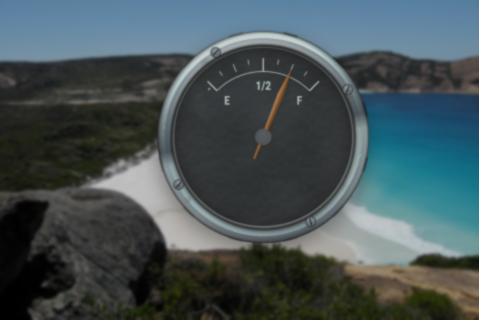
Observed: 0.75
